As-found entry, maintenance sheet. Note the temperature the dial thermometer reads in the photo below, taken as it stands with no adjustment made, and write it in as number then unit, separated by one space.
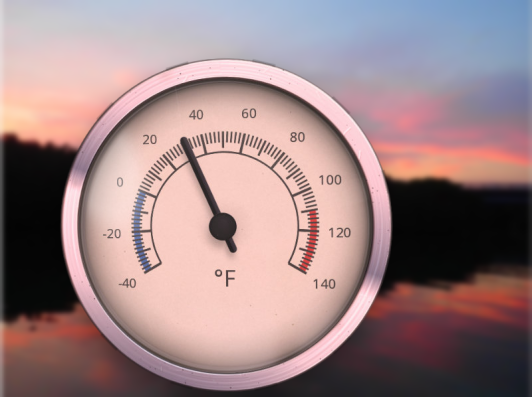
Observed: 32 °F
